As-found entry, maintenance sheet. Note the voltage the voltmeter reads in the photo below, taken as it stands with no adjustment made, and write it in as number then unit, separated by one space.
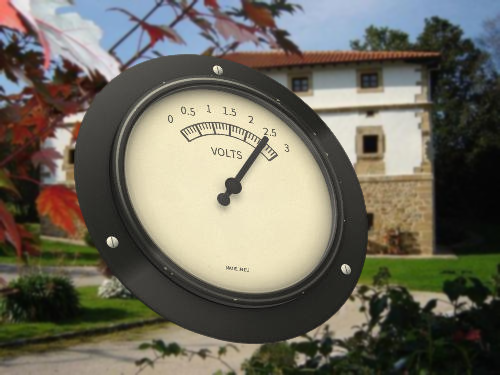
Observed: 2.5 V
